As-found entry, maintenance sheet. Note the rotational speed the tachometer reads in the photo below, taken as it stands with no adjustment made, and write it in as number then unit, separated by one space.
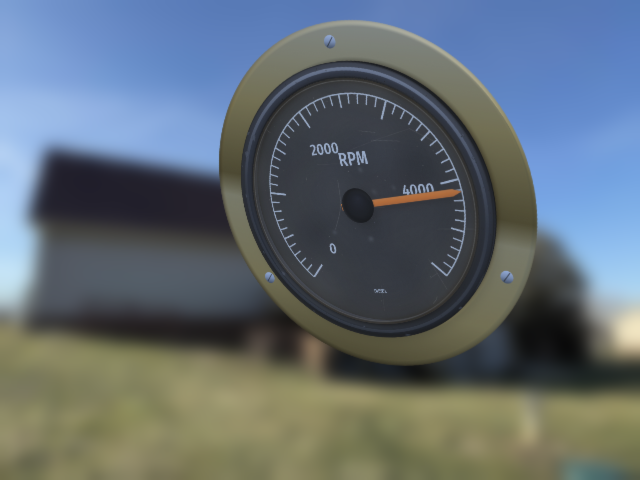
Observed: 4100 rpm
